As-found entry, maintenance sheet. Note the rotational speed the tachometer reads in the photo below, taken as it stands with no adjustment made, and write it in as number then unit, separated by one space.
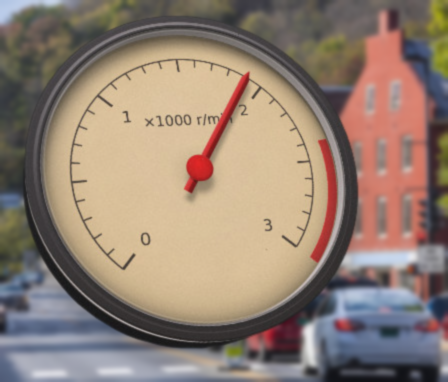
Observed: 1900 rpm
